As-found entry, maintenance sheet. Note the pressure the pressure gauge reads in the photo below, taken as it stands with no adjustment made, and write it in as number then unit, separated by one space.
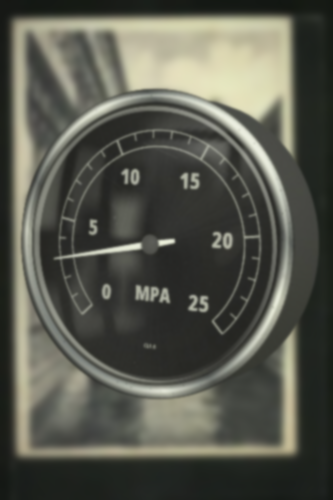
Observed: 3 MPa
